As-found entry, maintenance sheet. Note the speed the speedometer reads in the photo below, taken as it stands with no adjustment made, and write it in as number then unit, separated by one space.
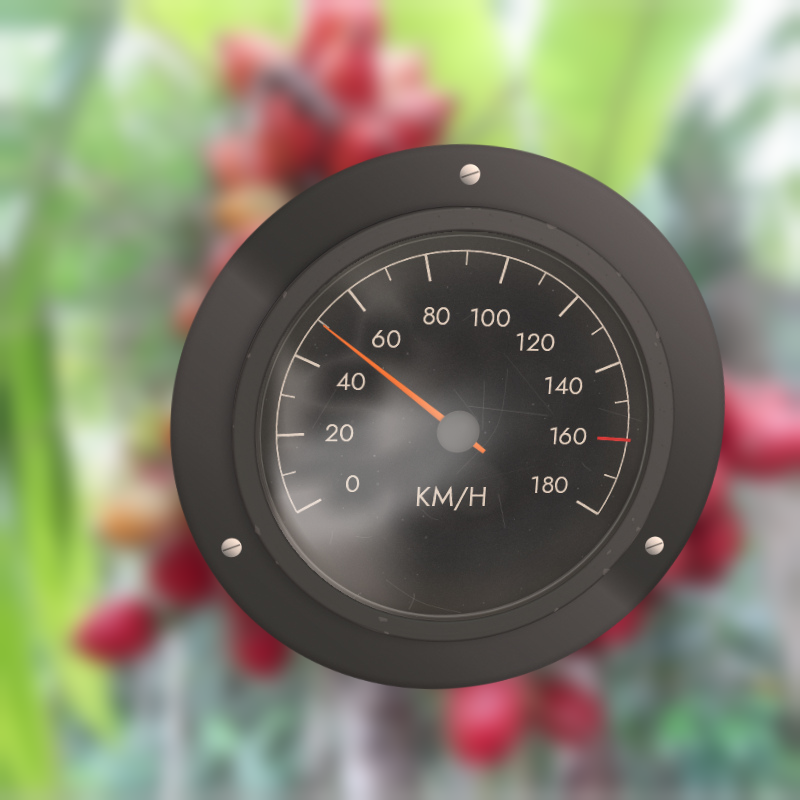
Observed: 50 km/h
